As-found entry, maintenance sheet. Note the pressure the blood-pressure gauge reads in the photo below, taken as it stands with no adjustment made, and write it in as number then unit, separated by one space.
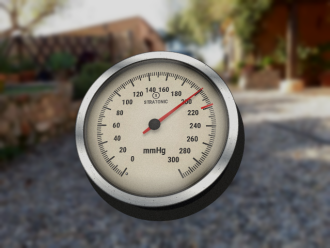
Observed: 200 mmHg
